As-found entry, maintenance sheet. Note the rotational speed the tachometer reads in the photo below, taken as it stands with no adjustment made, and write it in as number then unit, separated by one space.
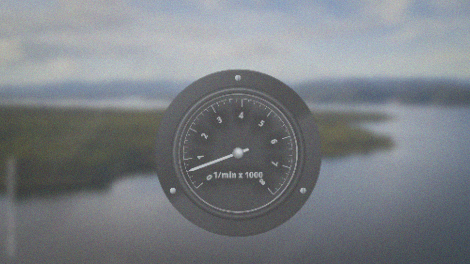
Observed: 600 rpm
